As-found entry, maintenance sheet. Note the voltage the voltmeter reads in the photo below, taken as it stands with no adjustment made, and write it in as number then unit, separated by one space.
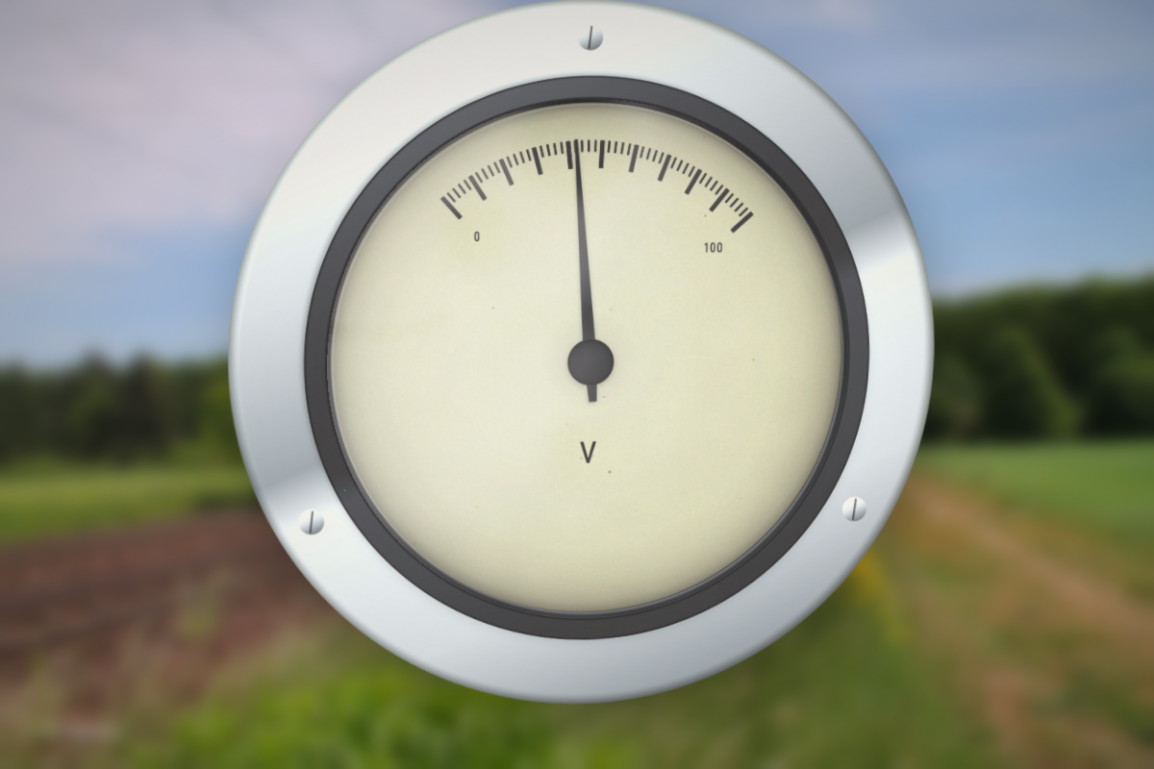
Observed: 42 V
